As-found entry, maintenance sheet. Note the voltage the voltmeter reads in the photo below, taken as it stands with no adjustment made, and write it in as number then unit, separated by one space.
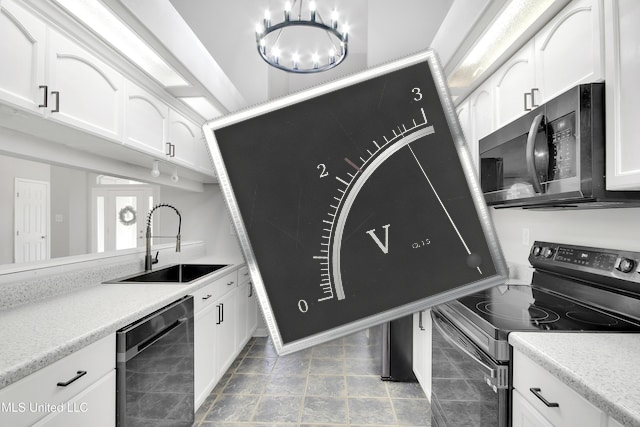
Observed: 2.75 V
